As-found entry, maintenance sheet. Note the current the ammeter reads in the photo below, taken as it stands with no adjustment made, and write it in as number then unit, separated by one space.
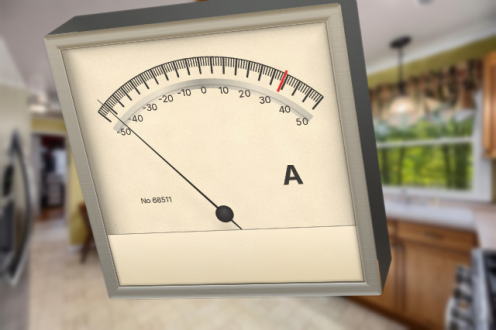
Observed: -45 A
